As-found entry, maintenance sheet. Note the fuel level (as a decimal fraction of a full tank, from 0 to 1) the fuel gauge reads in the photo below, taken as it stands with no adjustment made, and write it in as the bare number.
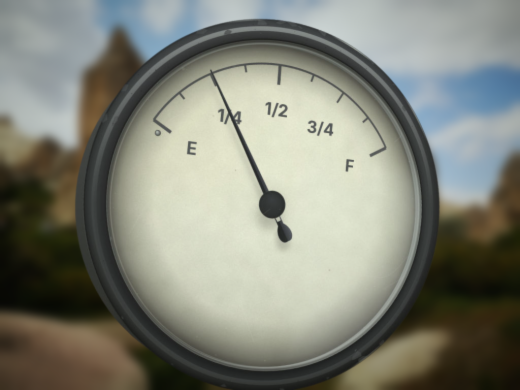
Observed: 0.25
